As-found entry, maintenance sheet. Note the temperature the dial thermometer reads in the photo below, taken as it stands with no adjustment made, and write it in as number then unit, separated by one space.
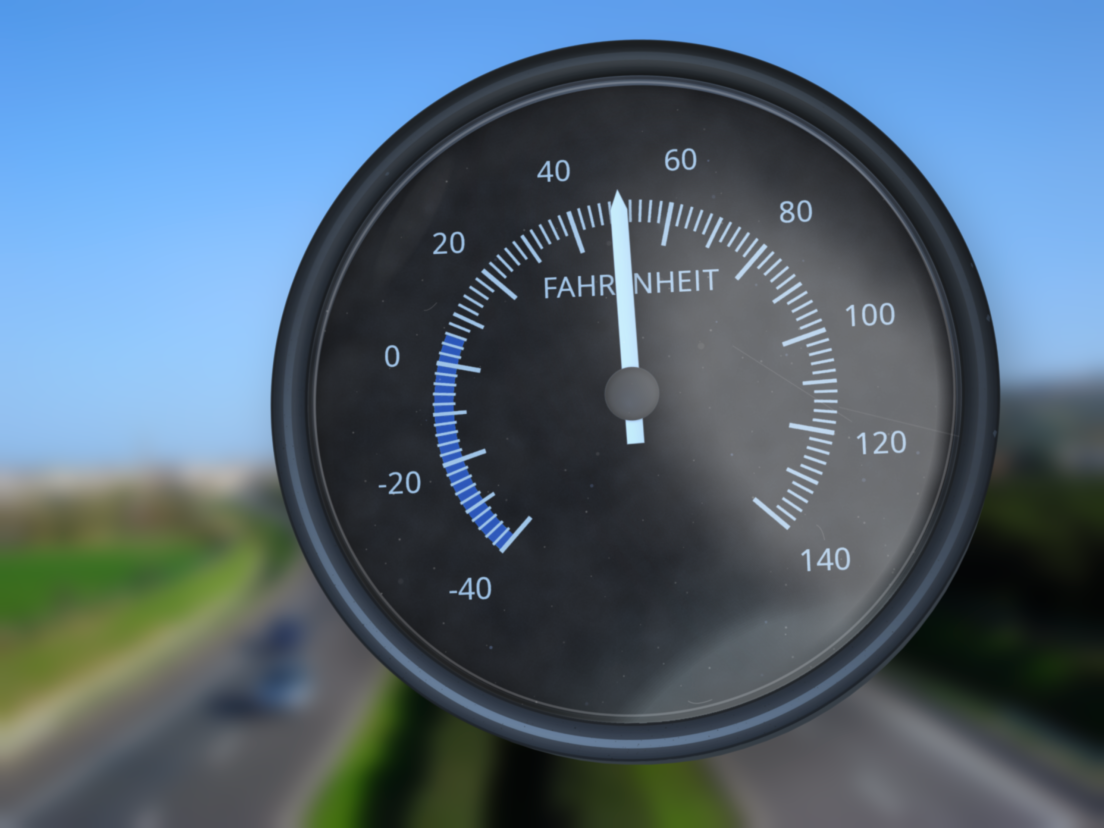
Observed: 50 °F
